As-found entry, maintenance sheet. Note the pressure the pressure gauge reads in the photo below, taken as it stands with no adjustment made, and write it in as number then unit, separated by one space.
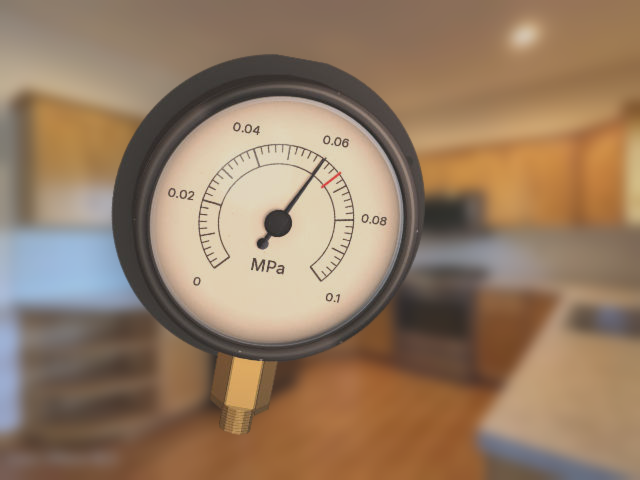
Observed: 0.06 MPa
